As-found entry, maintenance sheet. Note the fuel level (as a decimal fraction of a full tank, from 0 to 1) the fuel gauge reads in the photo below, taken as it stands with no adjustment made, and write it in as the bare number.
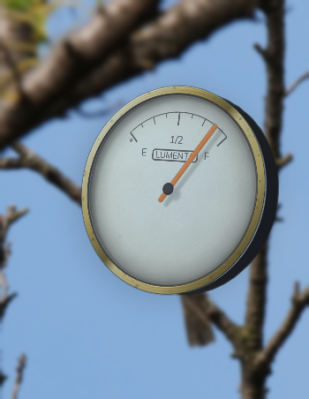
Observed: 0.875
